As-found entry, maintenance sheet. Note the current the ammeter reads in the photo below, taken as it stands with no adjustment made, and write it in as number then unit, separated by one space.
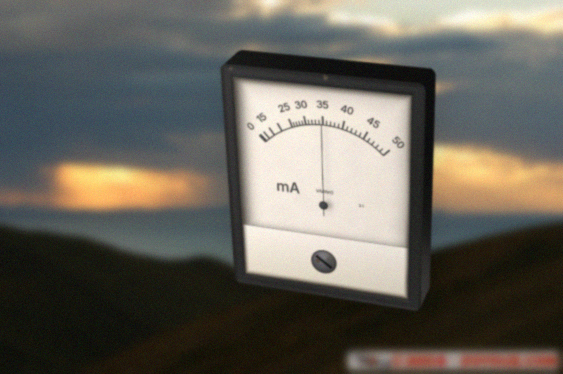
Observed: 35 mA
